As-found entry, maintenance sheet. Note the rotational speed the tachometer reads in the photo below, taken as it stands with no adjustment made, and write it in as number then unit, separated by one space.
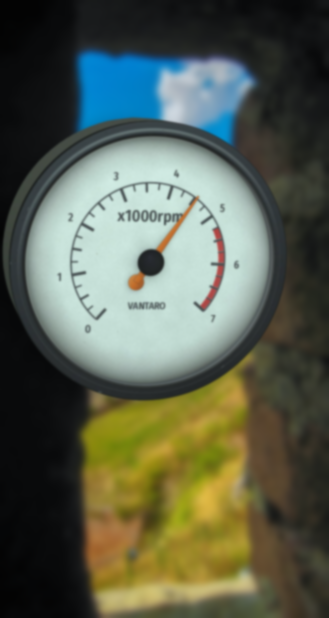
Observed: 4500 rpm
